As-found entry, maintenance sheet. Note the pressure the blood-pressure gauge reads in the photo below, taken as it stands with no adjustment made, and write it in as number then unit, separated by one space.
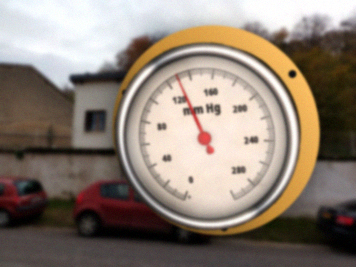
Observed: 130 mmHg
